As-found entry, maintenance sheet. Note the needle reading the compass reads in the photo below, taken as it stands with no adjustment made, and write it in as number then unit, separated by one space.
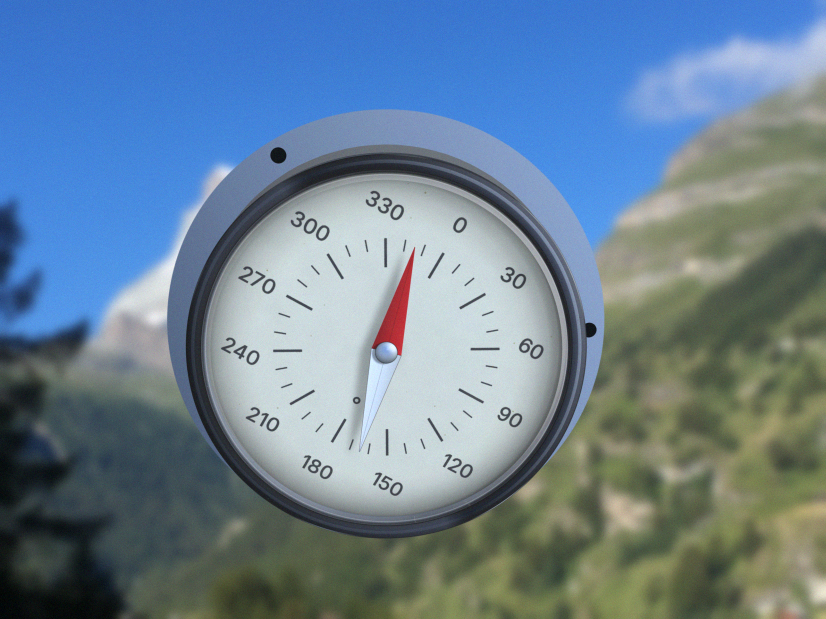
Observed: 345 °
